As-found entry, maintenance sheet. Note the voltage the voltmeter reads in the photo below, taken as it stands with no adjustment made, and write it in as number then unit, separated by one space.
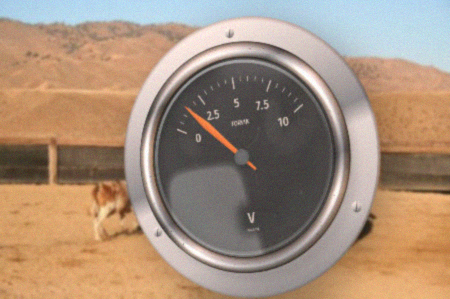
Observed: 1.5 V
